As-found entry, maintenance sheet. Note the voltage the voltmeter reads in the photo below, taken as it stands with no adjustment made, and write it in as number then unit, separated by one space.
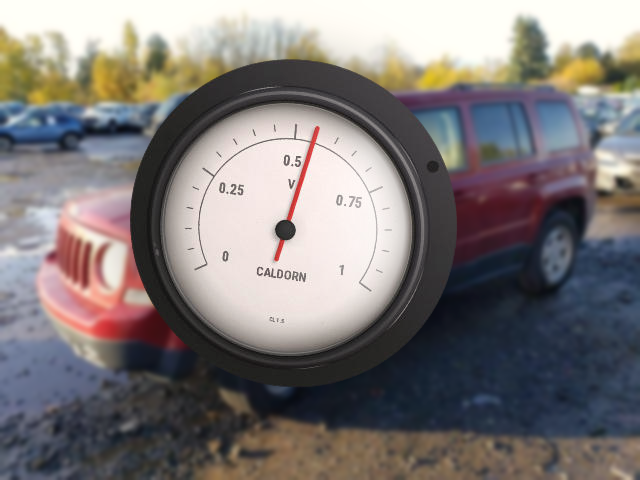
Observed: 0.55 V
